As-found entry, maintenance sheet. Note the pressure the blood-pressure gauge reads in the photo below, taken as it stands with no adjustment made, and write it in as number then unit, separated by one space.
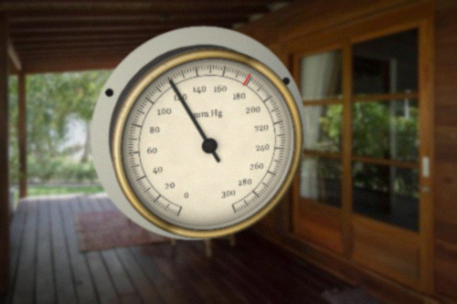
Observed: 120 mmHg
